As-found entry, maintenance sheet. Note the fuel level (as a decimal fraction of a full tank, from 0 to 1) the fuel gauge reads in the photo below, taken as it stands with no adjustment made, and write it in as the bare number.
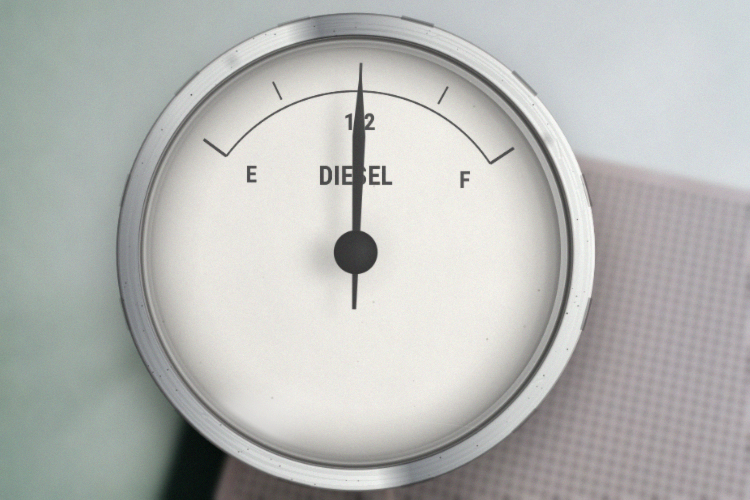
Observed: 0.5
